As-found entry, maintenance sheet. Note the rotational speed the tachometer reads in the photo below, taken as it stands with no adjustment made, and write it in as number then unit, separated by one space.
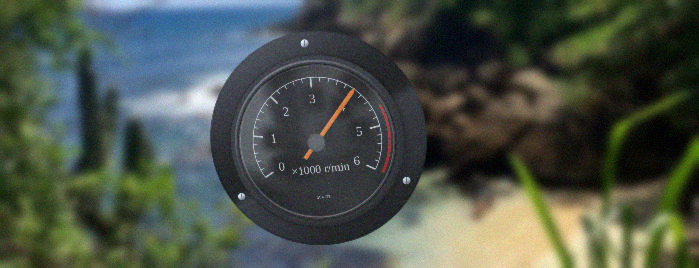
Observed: 4000 rpm
